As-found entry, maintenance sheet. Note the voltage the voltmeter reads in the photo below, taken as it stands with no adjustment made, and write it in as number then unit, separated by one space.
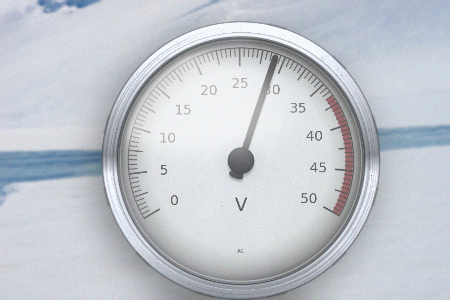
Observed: 29 V
